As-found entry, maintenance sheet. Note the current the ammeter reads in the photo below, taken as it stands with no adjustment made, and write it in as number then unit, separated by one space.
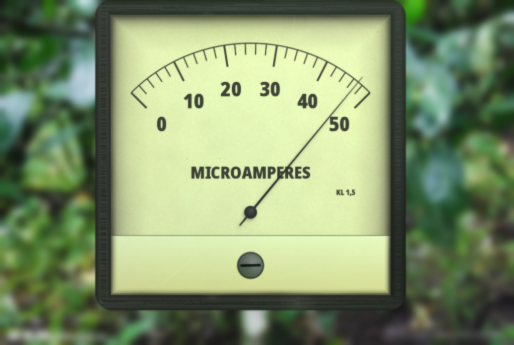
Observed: 47 µA
